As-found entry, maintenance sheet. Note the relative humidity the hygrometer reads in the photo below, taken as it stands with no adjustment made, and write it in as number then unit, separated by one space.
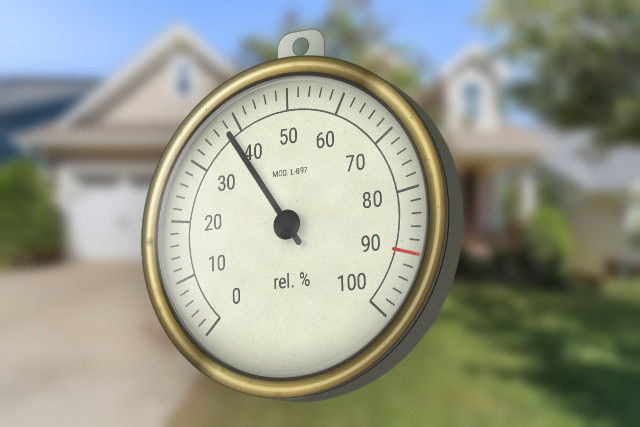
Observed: 38 %
